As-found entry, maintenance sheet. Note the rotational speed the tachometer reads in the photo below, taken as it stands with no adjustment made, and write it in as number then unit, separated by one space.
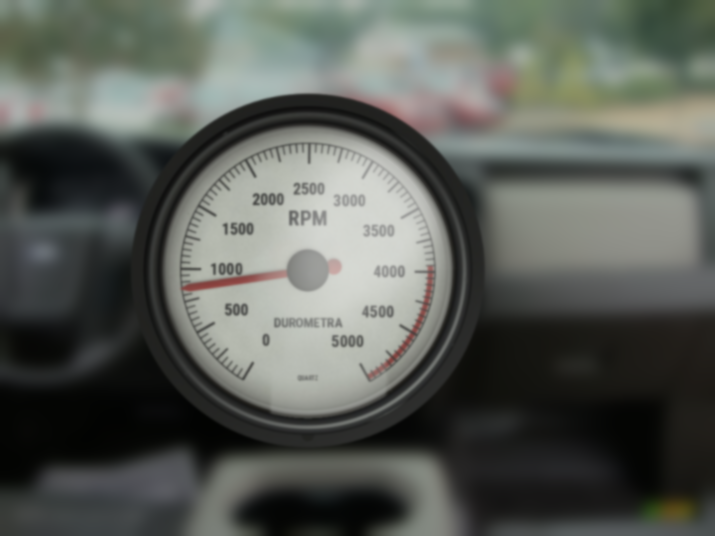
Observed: 850 rpm
